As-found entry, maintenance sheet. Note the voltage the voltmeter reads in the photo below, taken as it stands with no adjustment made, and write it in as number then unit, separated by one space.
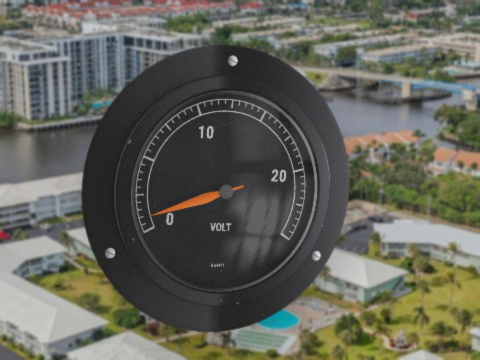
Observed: 1 V
